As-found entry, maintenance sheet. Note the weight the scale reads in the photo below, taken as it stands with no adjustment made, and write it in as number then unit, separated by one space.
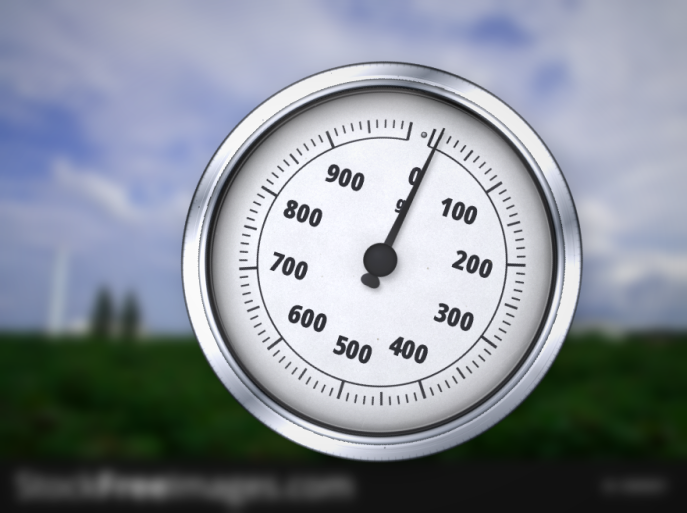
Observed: 10 g
